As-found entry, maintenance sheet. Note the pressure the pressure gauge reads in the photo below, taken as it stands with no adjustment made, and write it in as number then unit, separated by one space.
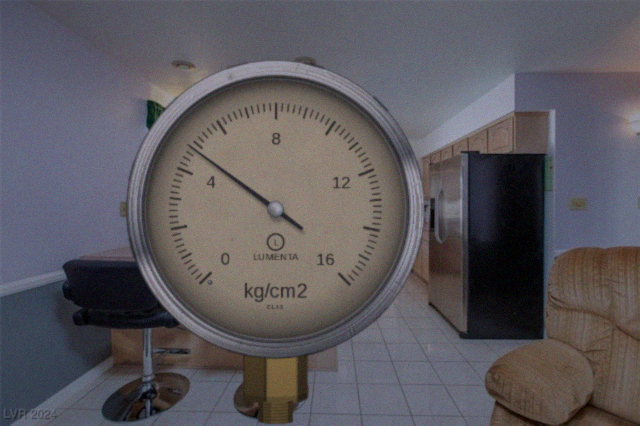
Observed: 4.8 kg/cm²
